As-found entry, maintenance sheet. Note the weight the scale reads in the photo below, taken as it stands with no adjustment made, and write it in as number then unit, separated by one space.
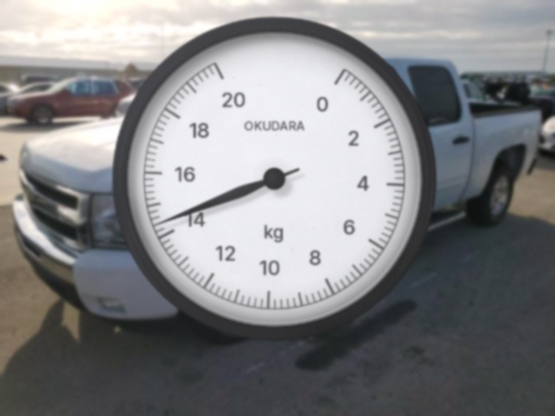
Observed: 14.4 kg
